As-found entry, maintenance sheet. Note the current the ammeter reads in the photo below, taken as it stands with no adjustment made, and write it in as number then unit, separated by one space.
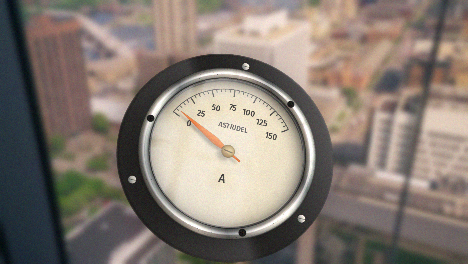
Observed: 5 A
